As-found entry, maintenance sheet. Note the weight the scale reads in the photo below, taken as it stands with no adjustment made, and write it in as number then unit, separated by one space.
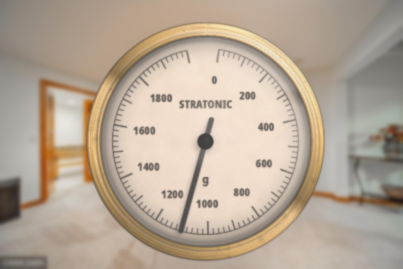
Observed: 1100 g
